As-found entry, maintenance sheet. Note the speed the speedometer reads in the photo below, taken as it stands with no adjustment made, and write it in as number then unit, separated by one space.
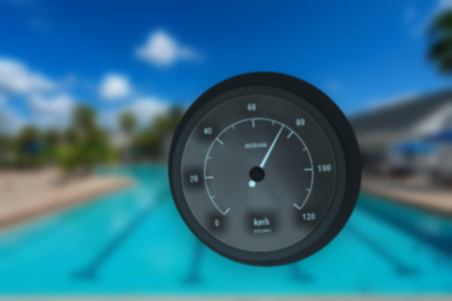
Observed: 75 km/h
